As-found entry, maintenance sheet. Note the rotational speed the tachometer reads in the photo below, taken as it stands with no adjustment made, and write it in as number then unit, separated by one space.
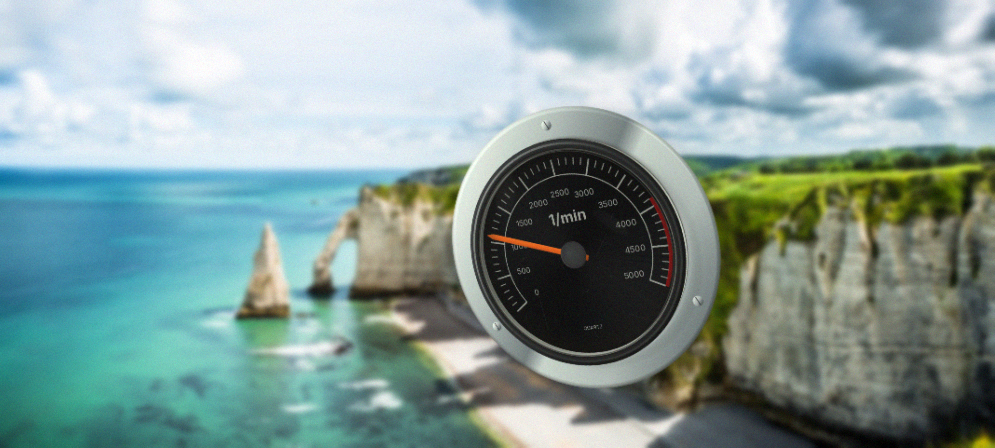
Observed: 1100 rpm
